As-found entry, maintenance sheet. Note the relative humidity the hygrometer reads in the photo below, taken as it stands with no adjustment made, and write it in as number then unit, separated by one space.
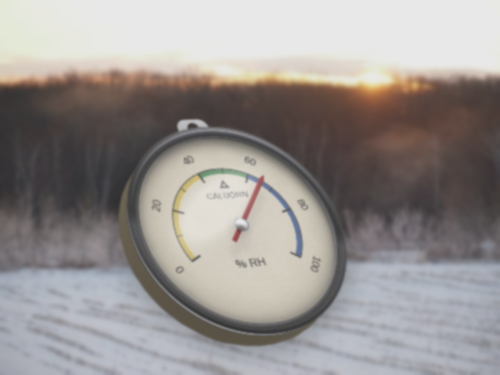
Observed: 65 %
